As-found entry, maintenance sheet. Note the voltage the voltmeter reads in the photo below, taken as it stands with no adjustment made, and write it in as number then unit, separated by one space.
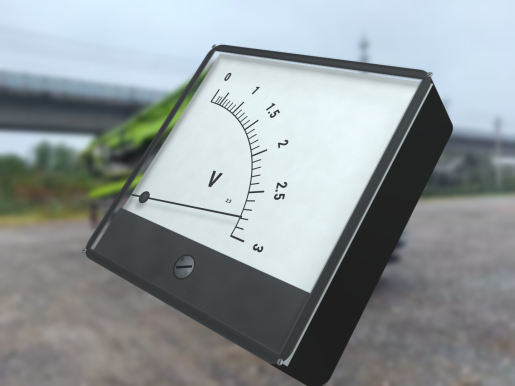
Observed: 2.8 V
